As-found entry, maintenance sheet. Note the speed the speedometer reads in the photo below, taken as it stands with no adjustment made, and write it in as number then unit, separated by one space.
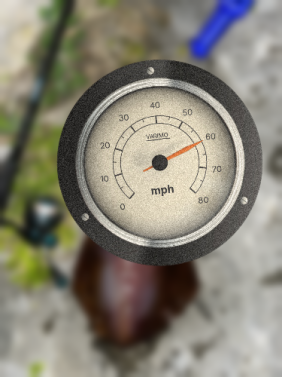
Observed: 60 mph
